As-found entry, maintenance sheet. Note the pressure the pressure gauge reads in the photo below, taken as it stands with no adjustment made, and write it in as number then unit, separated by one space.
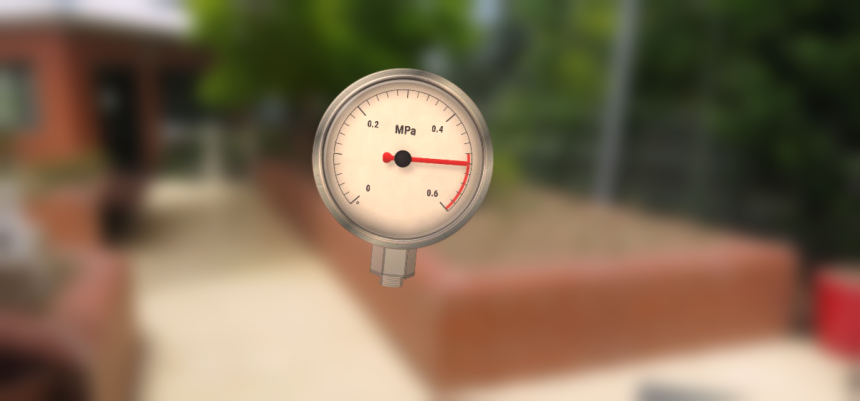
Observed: 0.5 MPa
